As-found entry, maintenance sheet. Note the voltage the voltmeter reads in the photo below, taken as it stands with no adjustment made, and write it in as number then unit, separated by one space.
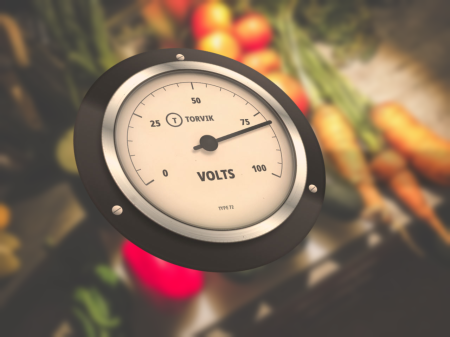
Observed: 80 V
